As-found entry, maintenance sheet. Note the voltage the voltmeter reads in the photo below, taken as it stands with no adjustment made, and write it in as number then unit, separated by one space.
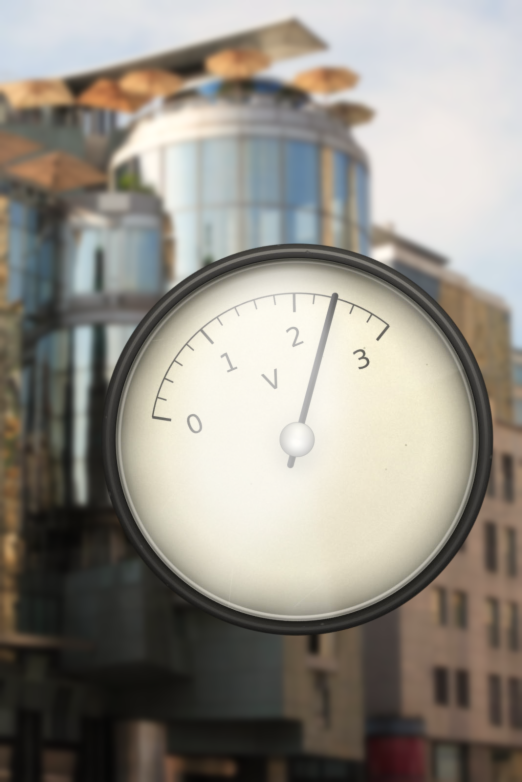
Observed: 2.4 V
